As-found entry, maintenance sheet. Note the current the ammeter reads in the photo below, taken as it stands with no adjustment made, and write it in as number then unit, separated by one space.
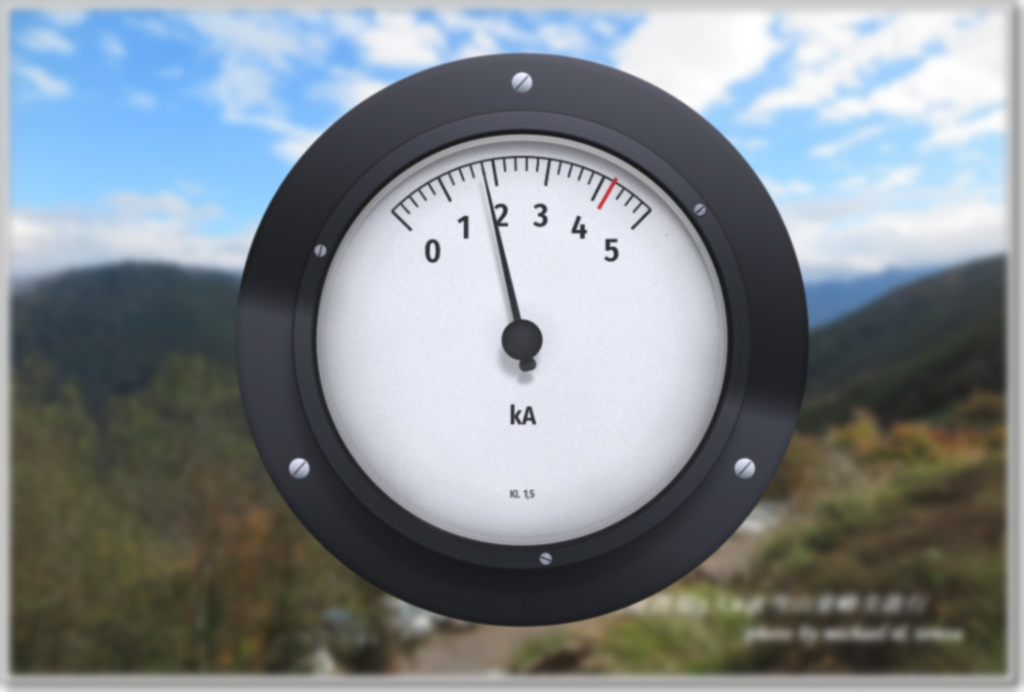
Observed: 1.8 kA
